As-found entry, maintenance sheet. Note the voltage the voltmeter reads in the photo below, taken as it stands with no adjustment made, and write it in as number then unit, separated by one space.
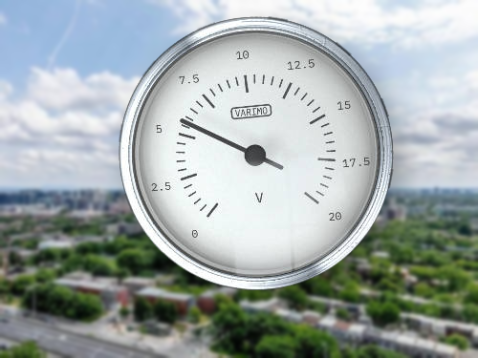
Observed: 5.75 V
